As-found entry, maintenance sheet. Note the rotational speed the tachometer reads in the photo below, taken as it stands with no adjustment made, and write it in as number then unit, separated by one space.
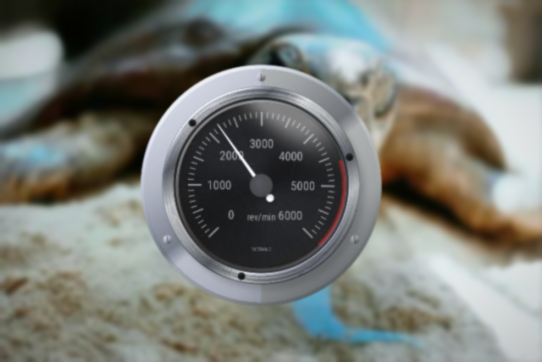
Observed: 2200 rpm
